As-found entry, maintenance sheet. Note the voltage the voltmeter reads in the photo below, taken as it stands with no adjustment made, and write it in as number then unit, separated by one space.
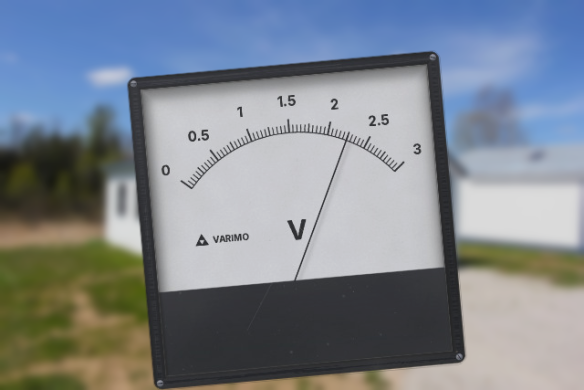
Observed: 2.25 V
